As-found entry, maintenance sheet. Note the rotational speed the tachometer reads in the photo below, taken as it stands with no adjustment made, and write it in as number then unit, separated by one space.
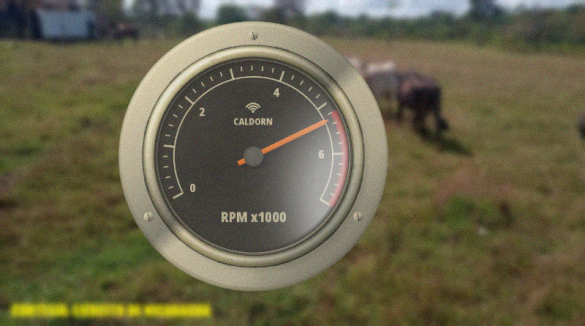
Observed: 5300 rpm
